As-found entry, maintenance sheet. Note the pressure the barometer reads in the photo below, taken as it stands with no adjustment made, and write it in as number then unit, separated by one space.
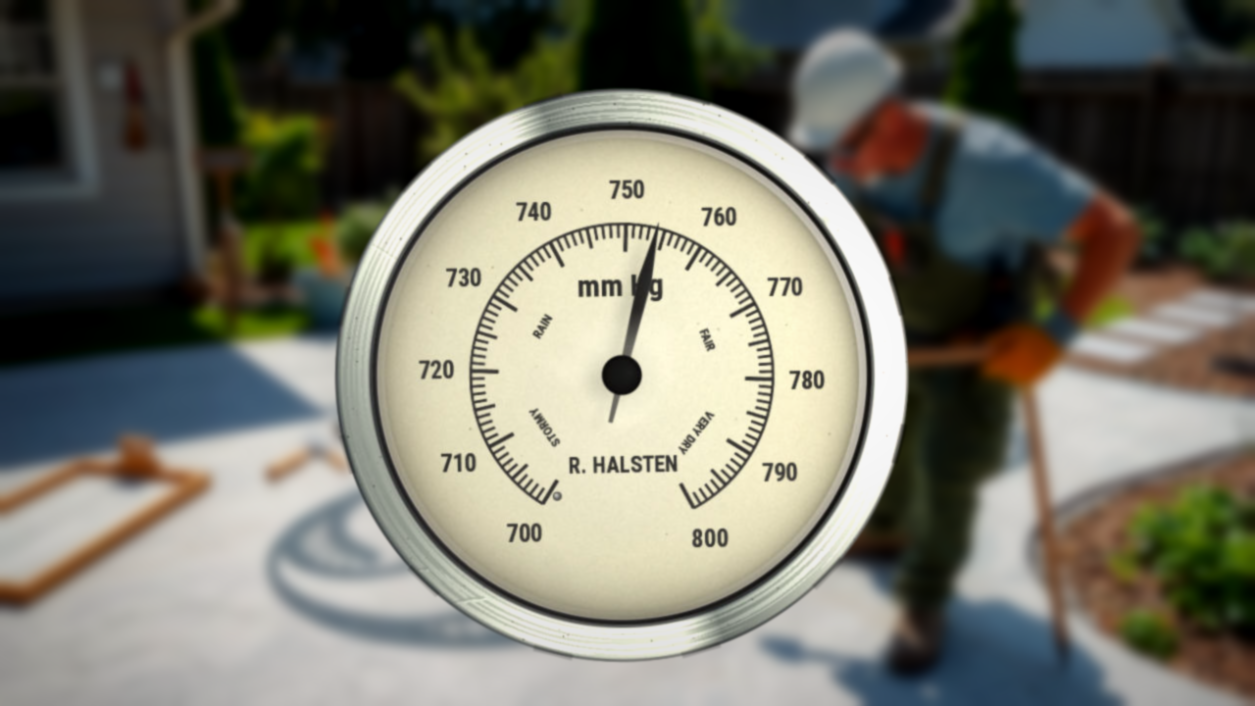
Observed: 754 mmHg
